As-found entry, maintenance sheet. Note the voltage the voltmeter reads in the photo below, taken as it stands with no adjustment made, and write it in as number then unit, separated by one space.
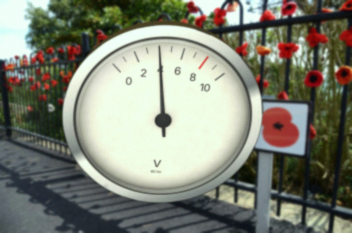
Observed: 4 V
